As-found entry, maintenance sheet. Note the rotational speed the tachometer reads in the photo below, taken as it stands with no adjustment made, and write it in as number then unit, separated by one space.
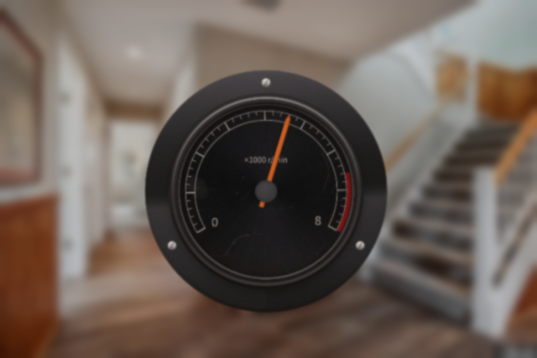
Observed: 4600 rpm
